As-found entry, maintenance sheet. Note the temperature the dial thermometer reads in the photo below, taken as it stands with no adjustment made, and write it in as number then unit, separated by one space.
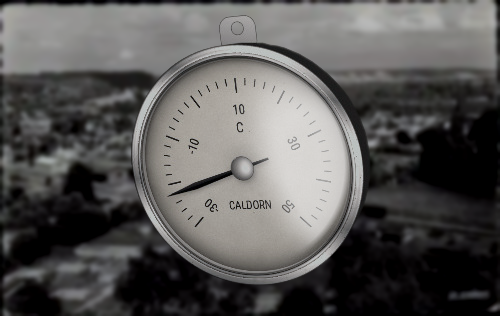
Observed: -22 °C
